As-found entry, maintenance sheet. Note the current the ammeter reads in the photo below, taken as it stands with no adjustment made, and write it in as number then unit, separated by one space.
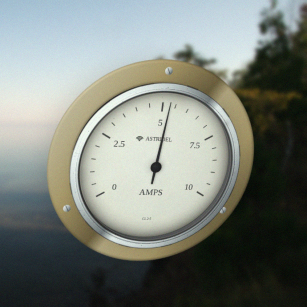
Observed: 5.25 A
